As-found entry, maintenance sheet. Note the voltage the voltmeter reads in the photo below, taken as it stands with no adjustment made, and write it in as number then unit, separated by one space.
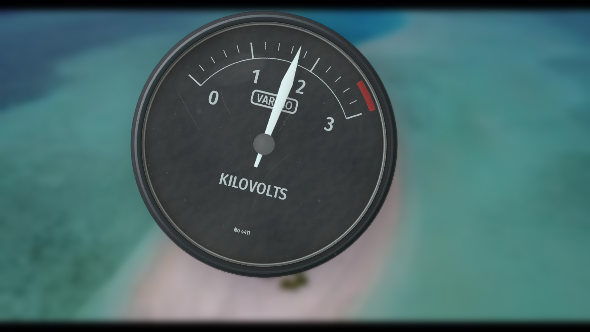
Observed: 1.7 kV
